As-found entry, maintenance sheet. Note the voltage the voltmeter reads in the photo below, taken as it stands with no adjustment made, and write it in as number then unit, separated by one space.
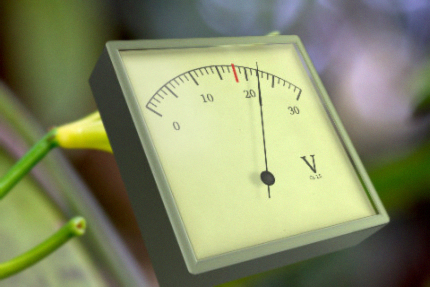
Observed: 22 V
